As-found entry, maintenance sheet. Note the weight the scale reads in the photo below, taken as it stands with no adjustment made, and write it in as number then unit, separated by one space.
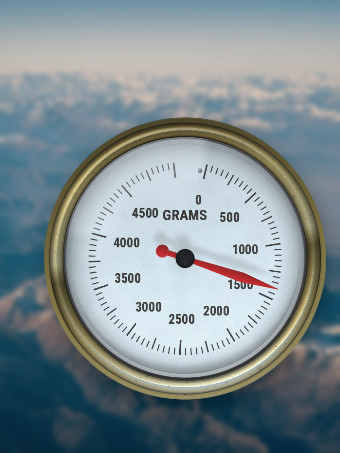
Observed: 1400 g
